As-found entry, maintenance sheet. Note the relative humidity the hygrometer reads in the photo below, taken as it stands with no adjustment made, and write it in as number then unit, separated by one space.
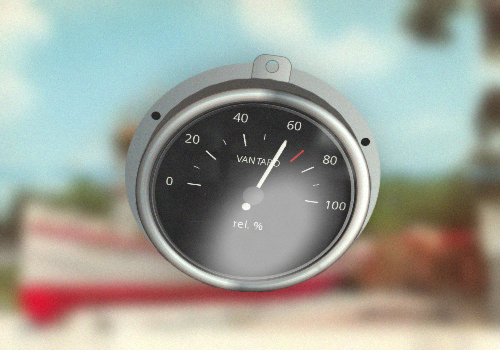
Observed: 60 %
